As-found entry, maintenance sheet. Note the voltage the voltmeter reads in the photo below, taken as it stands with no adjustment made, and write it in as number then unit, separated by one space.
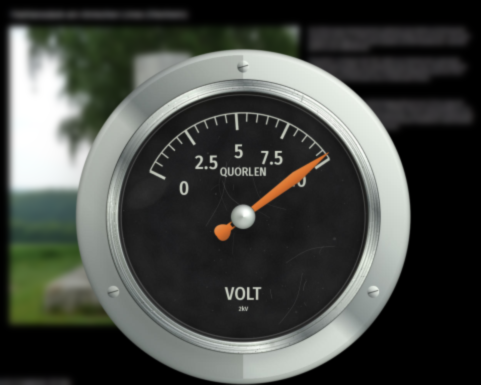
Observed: 9.75 V
